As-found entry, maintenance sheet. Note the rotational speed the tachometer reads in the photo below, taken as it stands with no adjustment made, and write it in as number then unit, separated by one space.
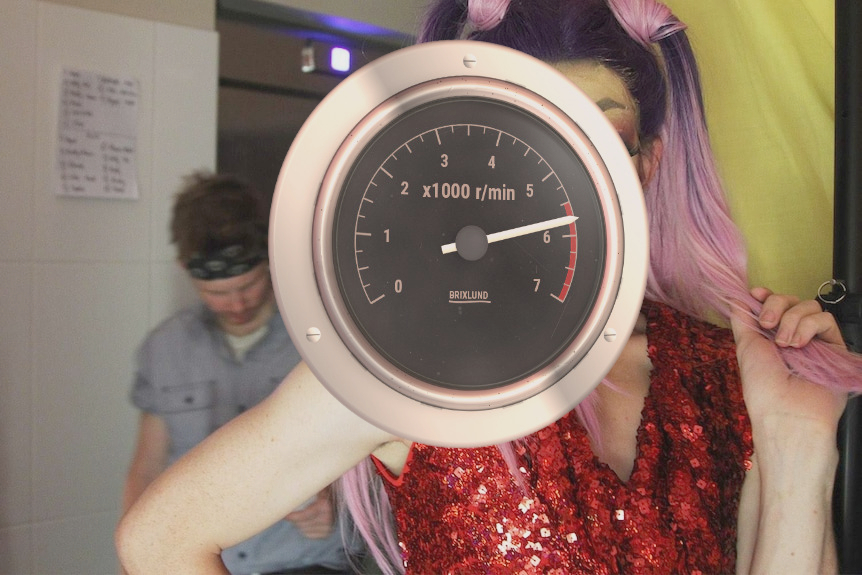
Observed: 5750 rpm
